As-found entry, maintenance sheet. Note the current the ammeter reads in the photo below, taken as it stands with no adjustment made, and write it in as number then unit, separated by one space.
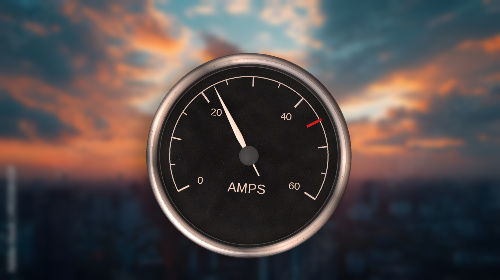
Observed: 22.5 A
